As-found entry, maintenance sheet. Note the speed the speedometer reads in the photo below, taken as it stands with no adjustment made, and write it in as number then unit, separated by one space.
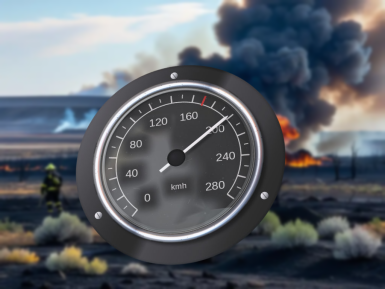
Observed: 200 km/h
